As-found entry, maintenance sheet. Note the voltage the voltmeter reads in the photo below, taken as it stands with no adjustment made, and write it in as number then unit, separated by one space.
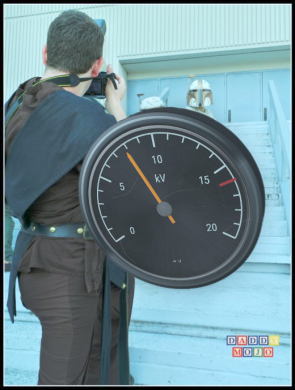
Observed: 8 kV
